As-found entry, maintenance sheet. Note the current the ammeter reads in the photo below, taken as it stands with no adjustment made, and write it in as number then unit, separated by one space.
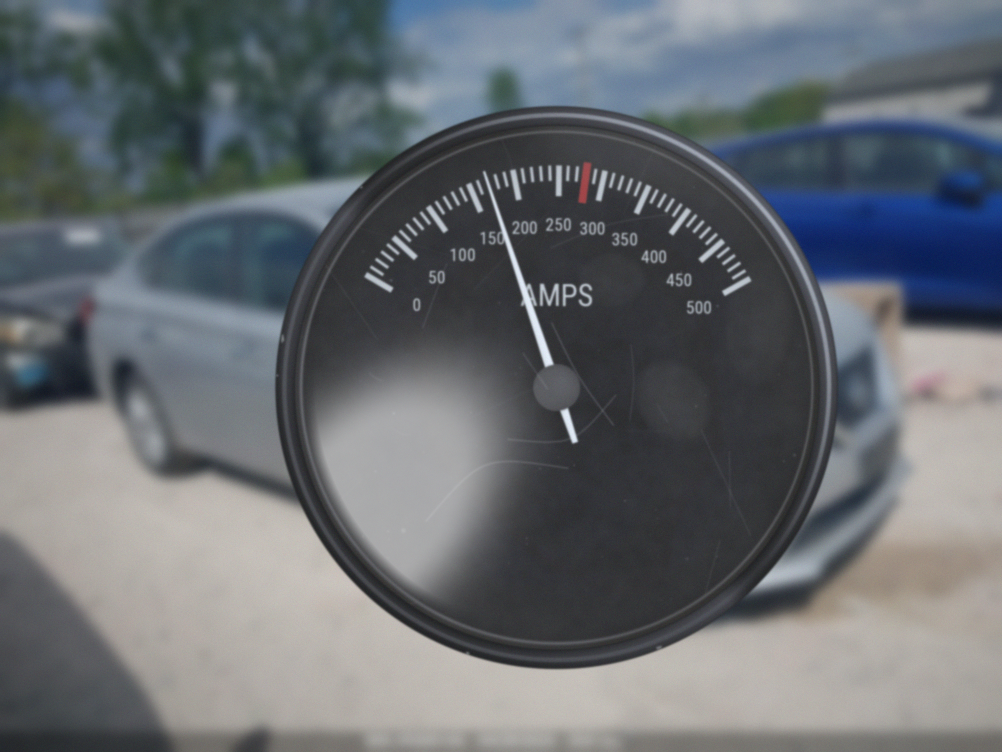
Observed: 170 A
